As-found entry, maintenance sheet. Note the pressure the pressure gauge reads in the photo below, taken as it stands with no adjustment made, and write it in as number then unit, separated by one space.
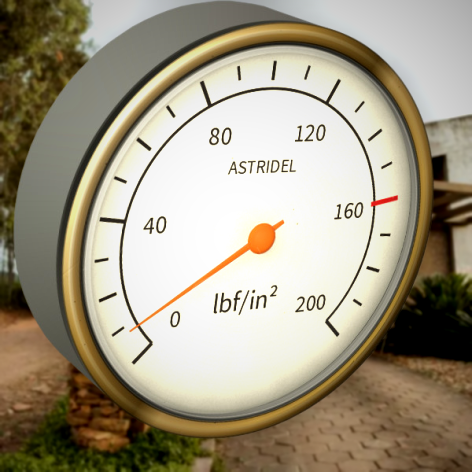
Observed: 10 psi
